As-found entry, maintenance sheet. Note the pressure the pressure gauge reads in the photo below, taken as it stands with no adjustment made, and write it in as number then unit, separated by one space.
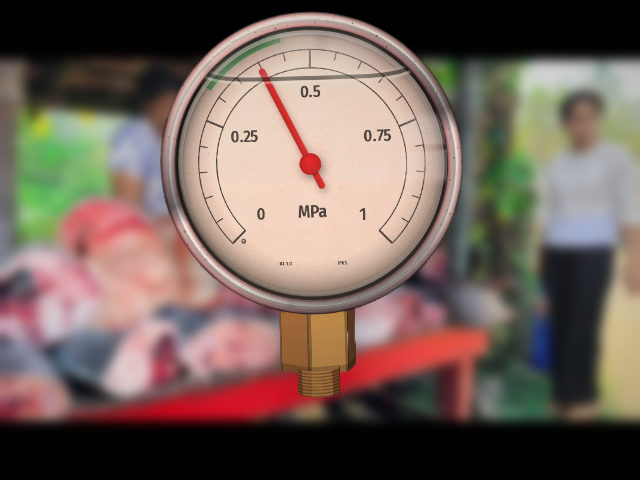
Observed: 0.4 MPa
